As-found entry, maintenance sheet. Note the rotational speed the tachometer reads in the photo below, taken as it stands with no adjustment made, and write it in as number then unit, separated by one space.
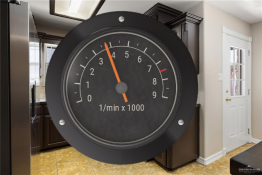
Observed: 3750 rpm
